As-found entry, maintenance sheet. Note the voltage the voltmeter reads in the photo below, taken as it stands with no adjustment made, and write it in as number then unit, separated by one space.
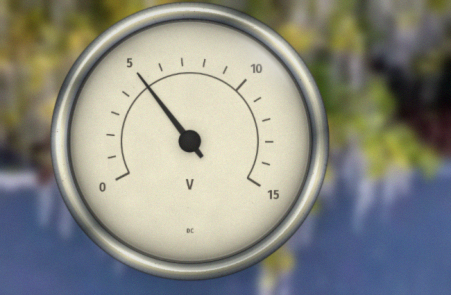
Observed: 5 V
